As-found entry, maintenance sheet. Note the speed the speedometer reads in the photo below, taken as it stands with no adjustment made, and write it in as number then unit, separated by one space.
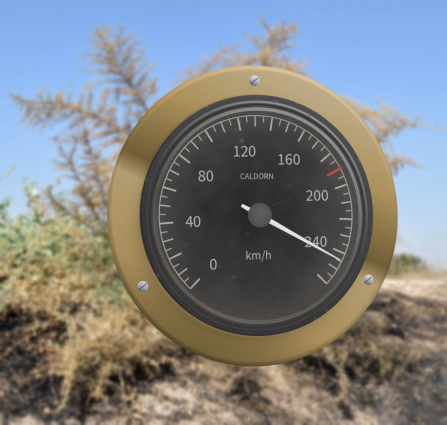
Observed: 245 km/h
